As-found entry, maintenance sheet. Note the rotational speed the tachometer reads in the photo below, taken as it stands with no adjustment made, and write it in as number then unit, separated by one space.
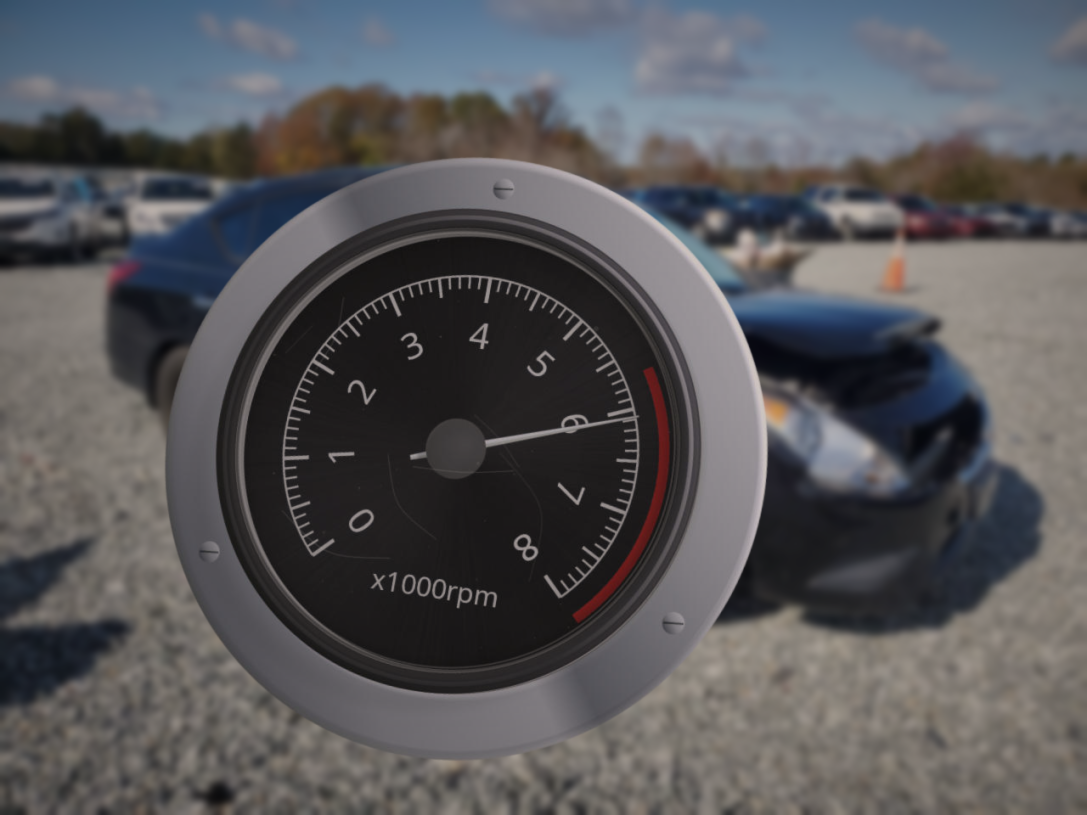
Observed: 6100 rpm
